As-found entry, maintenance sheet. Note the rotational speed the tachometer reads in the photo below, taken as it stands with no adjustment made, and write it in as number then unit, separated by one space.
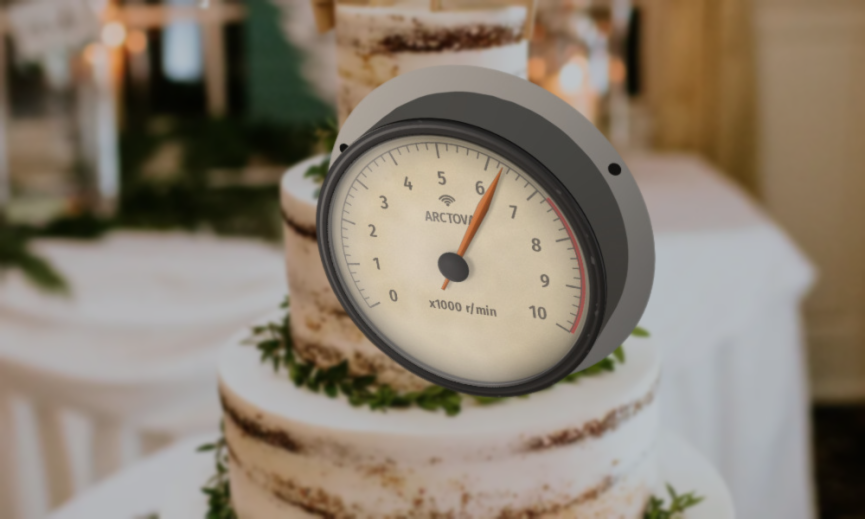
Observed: 6300 rpm
